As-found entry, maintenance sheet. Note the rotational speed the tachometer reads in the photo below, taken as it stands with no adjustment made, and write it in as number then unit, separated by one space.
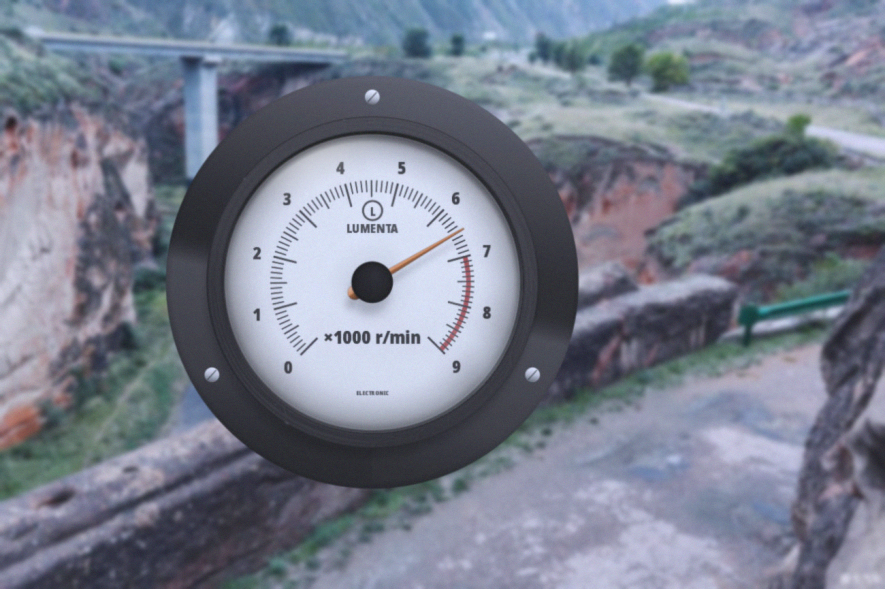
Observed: 6500 rpm
